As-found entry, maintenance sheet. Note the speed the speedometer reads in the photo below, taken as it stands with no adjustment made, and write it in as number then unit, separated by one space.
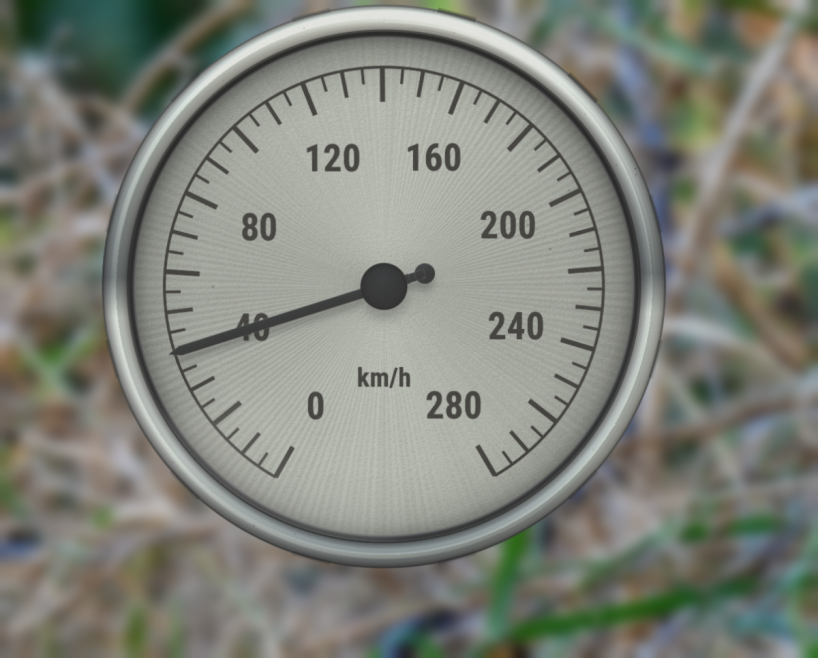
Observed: 40 km/h
